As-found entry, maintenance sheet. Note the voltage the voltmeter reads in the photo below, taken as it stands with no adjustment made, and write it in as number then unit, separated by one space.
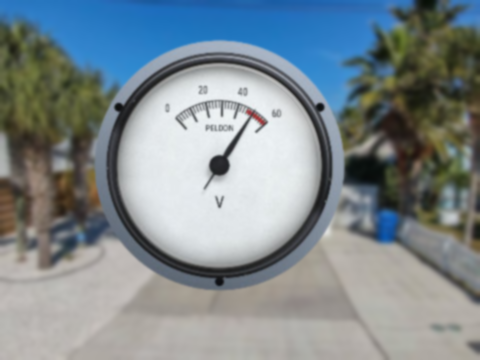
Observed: 50 V
